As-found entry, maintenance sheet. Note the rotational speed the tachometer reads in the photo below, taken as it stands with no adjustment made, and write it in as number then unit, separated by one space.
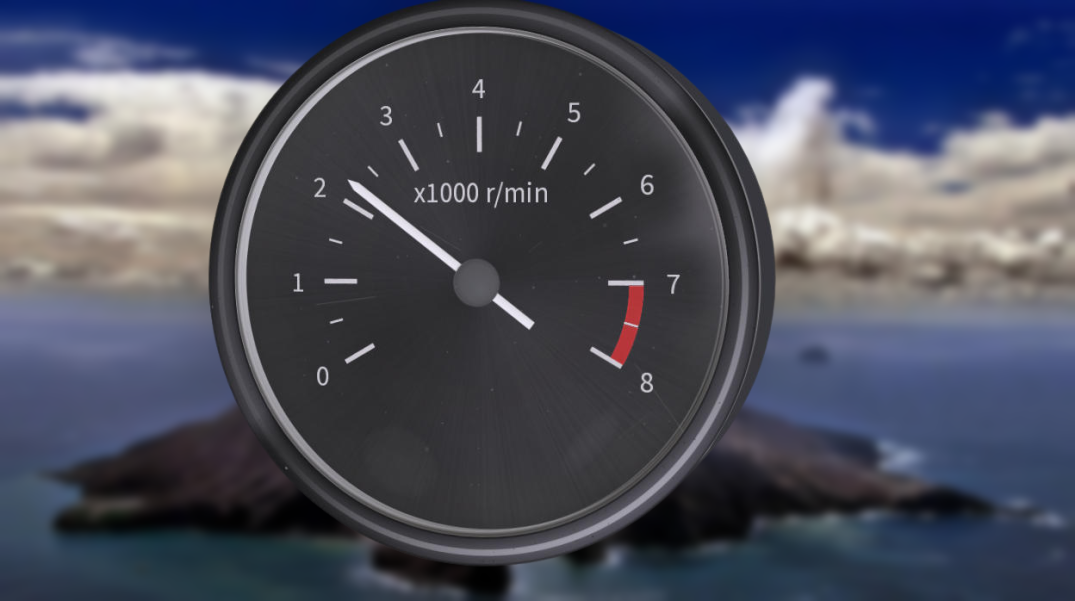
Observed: 2250 rpm
